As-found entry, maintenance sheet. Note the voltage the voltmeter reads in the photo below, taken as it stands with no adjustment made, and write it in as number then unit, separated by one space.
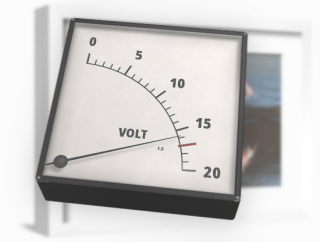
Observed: 16 V
